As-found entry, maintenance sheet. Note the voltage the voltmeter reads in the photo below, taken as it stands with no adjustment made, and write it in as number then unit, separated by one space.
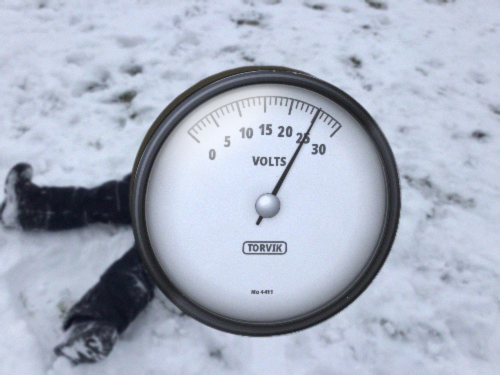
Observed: 25 V
